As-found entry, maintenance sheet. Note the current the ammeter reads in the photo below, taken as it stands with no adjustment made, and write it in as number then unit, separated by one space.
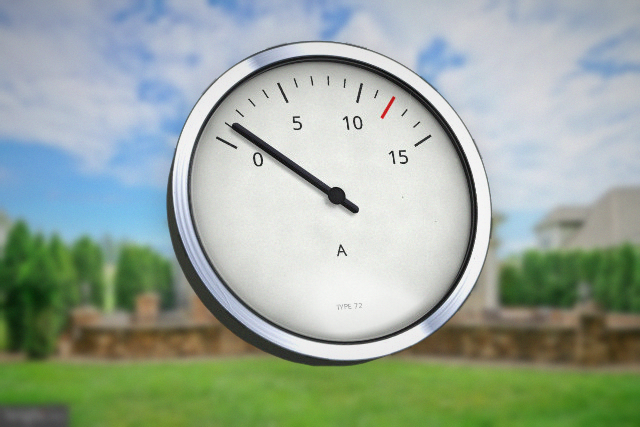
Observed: 1 A
